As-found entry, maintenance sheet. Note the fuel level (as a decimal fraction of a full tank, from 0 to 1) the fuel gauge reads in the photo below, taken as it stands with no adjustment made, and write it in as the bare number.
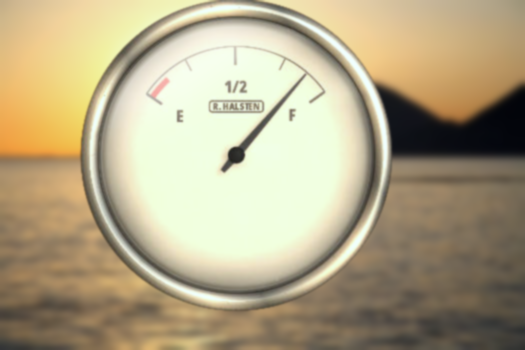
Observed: 0.875
